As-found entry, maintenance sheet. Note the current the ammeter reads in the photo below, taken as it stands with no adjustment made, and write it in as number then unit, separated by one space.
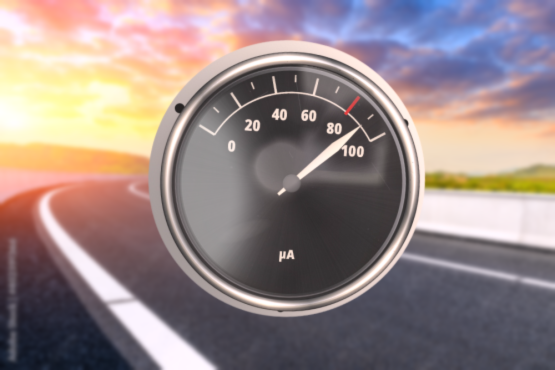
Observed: 90 µA
